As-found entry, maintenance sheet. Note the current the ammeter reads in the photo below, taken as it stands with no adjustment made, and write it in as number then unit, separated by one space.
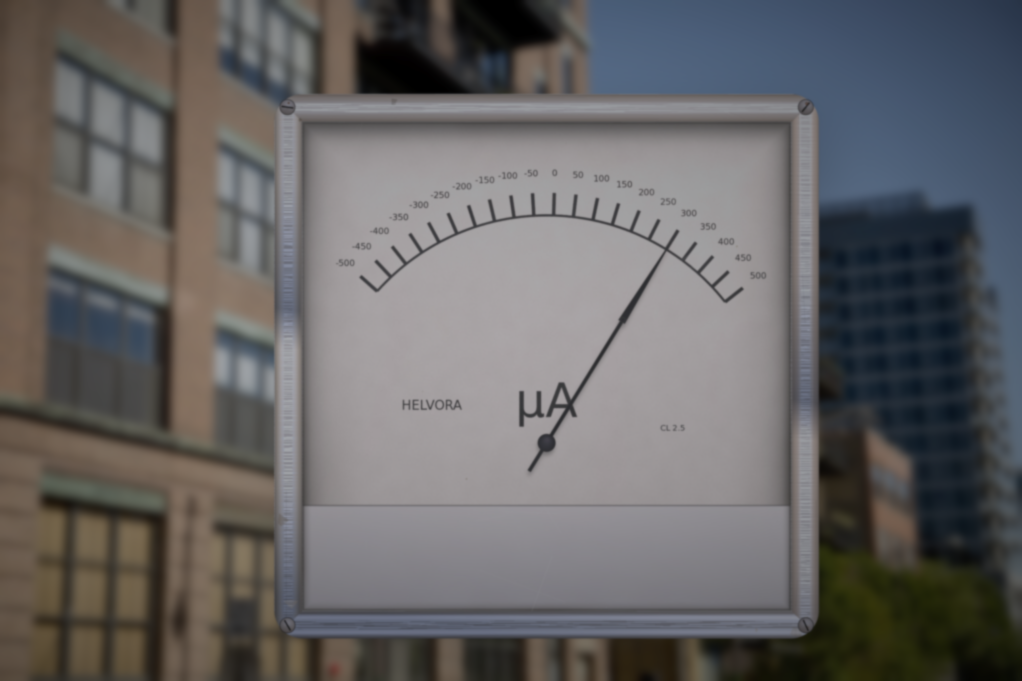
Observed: 300 µA
